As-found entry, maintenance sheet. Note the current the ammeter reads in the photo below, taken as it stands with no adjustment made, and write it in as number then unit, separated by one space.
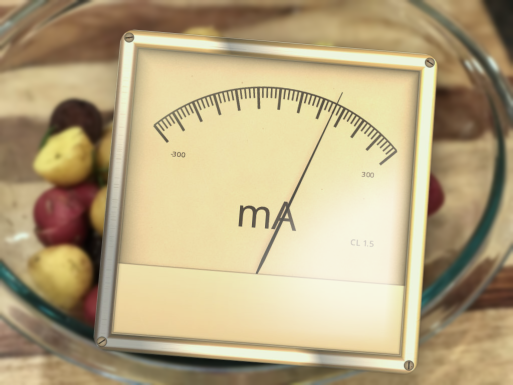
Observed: 130 mA
